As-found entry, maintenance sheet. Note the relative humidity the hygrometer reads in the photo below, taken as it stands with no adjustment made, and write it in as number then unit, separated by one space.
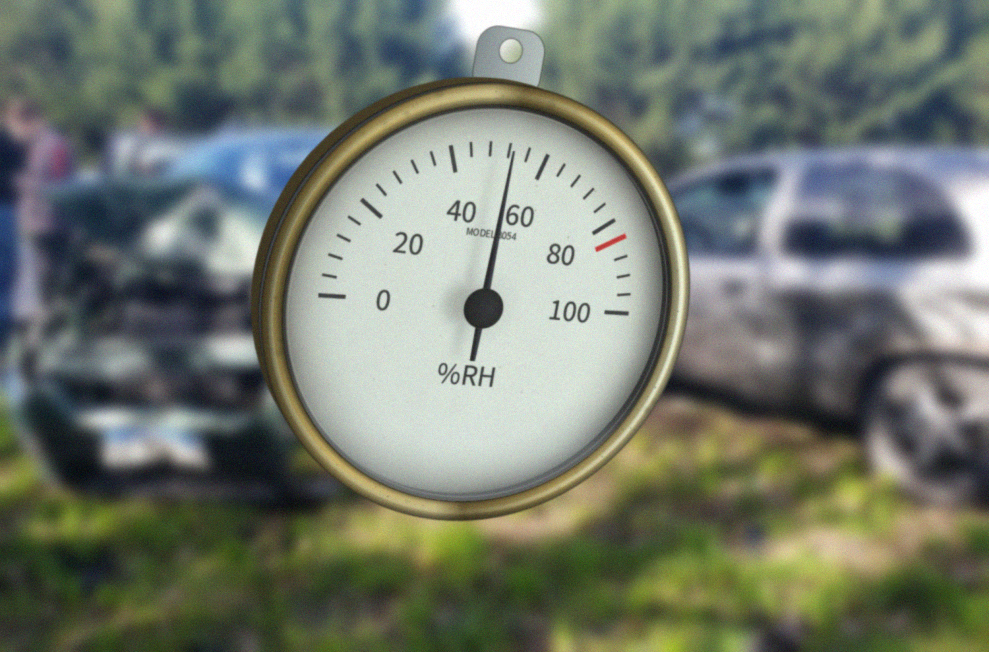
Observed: 52 %
